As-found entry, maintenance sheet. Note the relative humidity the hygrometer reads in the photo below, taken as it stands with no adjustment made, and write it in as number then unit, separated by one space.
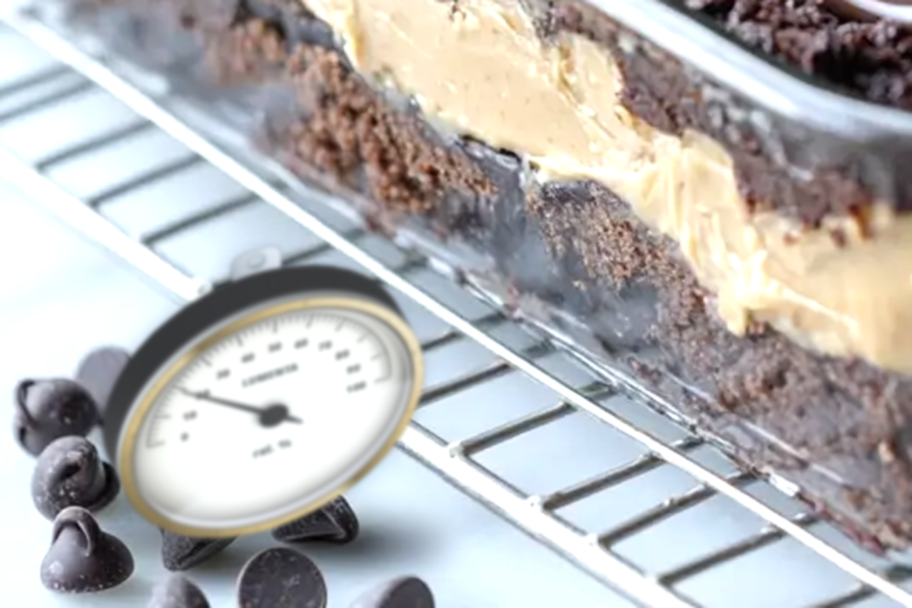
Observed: 20 %
